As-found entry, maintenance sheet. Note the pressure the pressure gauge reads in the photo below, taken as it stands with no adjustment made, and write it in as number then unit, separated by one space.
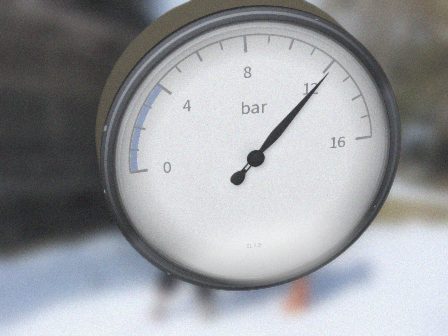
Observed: 12 bar
